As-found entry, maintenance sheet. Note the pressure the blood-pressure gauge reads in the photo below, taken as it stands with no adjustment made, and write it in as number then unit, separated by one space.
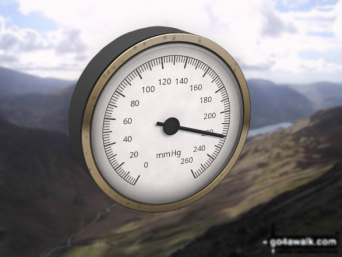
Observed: 220 mmHg
